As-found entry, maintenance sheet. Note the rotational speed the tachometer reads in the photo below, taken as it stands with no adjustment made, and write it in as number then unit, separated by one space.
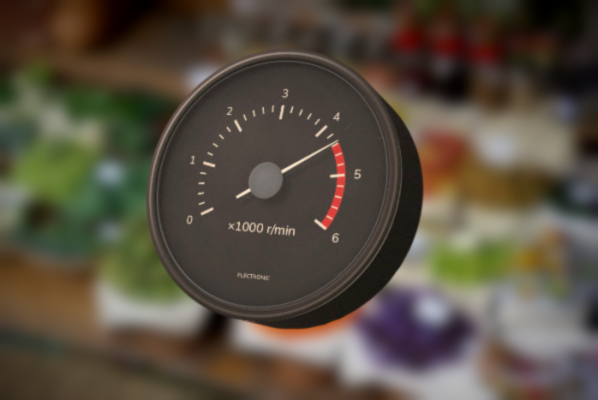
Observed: 4400 rpm
